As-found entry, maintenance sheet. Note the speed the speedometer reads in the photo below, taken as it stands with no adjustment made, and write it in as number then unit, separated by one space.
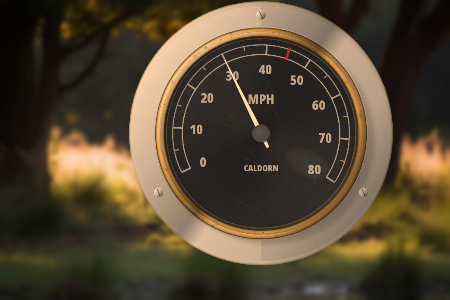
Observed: 30 mph
